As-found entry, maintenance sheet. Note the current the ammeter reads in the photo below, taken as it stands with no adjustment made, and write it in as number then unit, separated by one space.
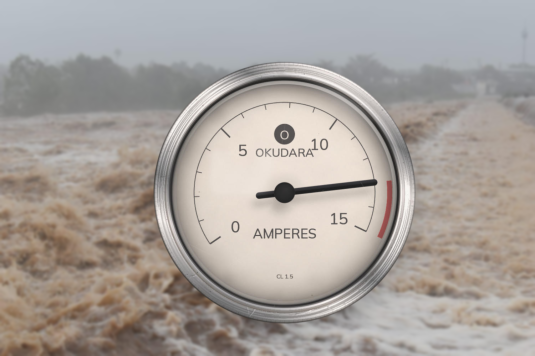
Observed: 13 A
